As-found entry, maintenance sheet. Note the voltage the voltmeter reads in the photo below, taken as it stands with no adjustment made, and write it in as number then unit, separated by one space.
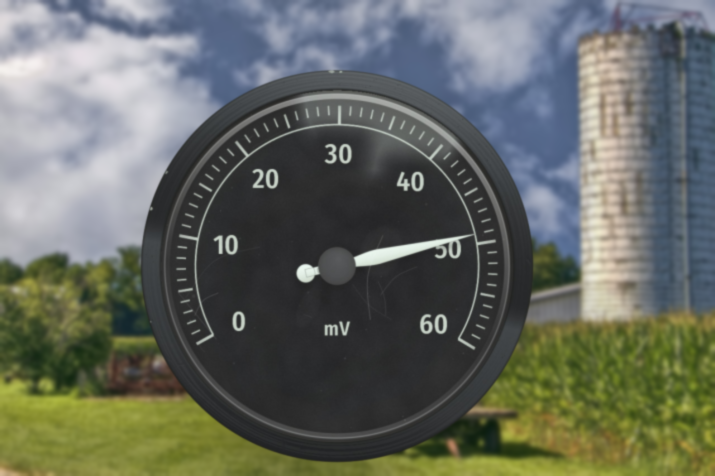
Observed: 49 mV
